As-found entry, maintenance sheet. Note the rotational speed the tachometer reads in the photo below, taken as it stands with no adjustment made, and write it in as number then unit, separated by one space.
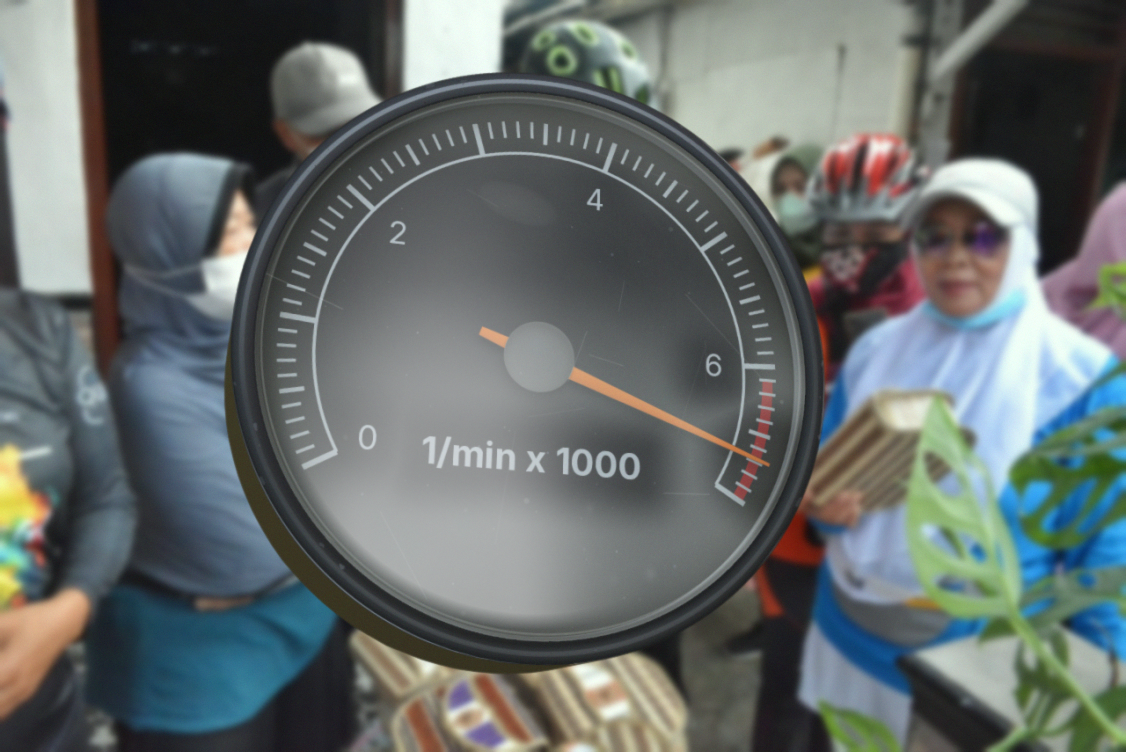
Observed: 6700 rpm
